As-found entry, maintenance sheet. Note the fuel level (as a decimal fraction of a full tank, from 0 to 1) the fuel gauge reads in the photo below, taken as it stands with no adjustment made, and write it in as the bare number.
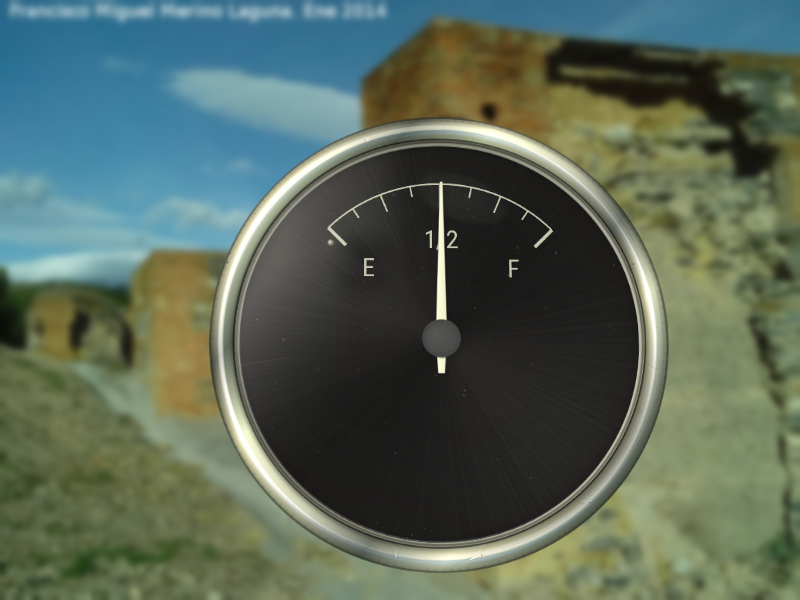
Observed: 0.5
